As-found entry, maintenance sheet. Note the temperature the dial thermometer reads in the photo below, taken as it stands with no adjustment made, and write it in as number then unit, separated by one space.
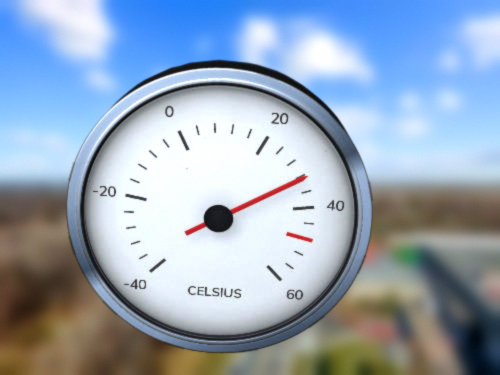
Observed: 32 °C
